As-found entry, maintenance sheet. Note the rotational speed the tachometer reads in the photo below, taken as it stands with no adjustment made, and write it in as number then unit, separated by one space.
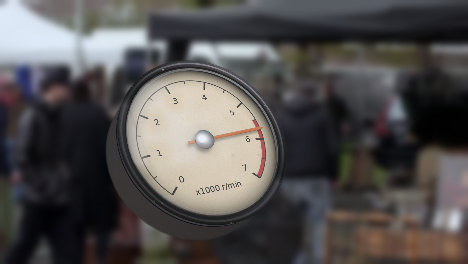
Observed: 5750 rpm
